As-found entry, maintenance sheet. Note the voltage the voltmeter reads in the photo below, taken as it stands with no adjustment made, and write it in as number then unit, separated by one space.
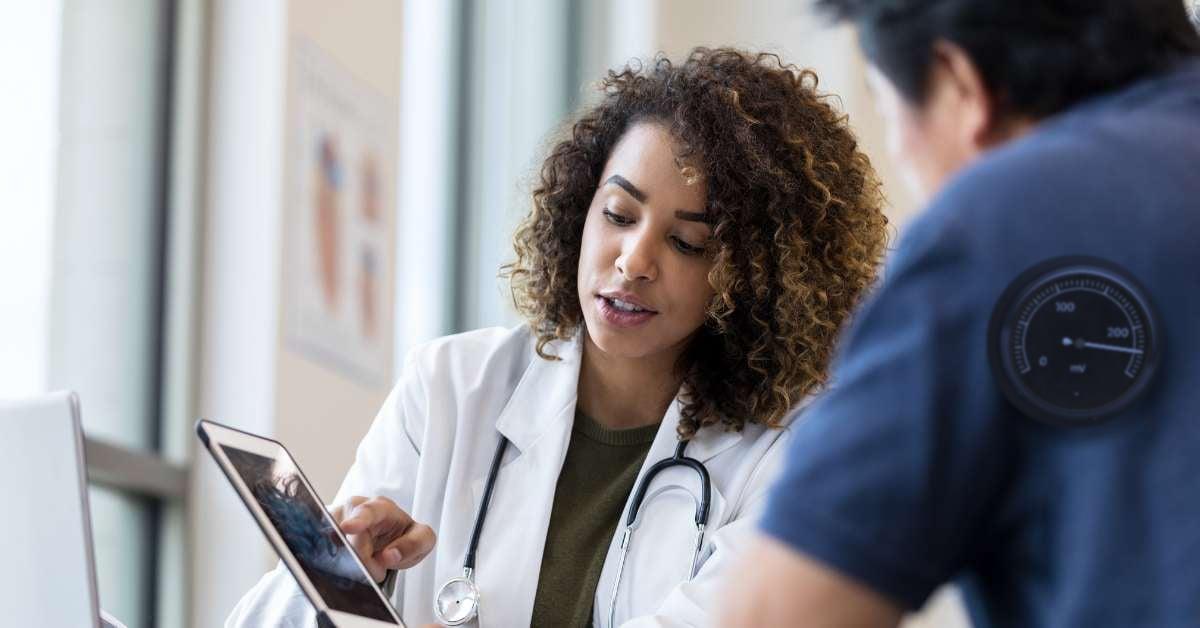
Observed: 225 mV
